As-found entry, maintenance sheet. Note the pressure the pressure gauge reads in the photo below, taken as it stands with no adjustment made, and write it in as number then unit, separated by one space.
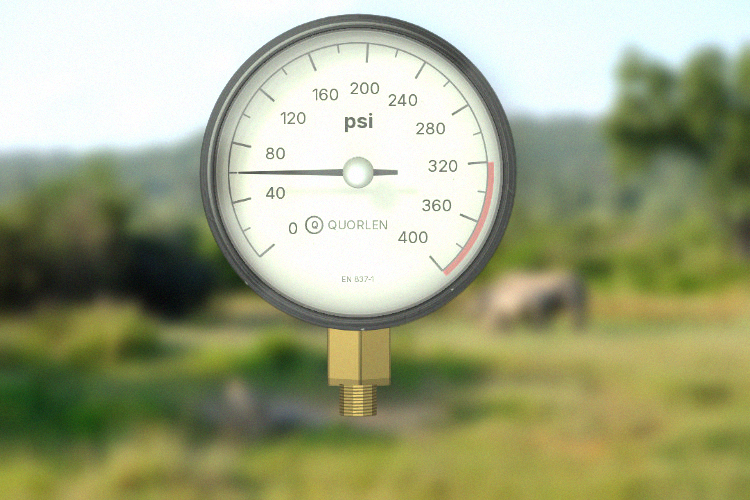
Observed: 60 psi
